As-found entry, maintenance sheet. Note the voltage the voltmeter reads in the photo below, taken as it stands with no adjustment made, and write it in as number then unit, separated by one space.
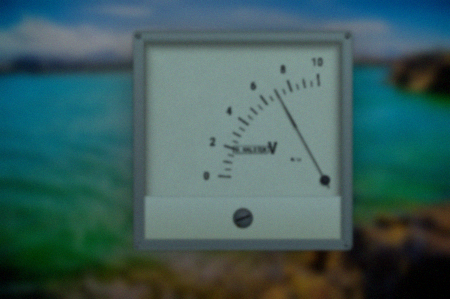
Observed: 7 V
